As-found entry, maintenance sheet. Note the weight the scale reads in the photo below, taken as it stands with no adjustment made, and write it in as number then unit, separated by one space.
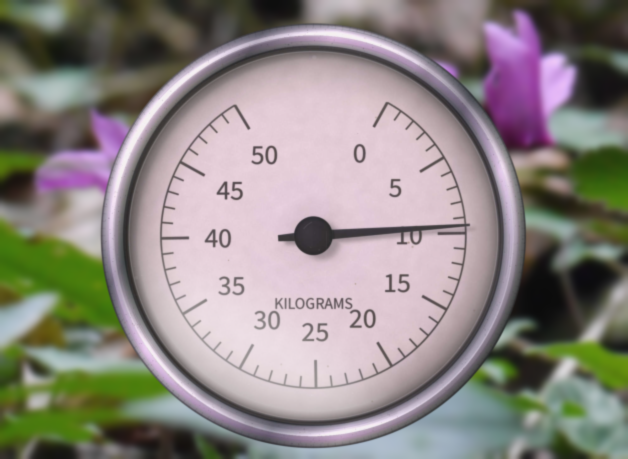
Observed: 9.5 kg
